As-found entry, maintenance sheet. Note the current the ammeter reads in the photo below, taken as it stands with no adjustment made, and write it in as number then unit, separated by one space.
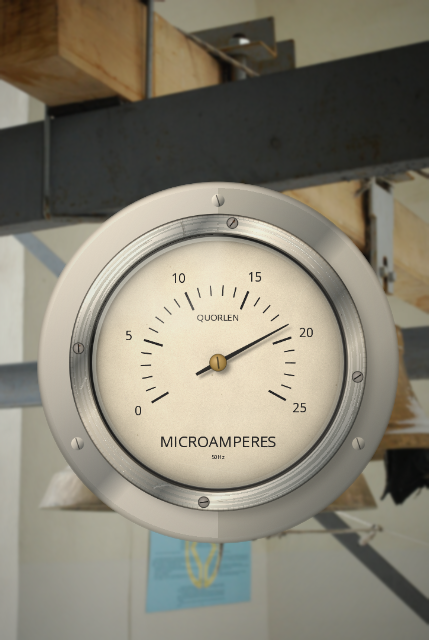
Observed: 19 µA
